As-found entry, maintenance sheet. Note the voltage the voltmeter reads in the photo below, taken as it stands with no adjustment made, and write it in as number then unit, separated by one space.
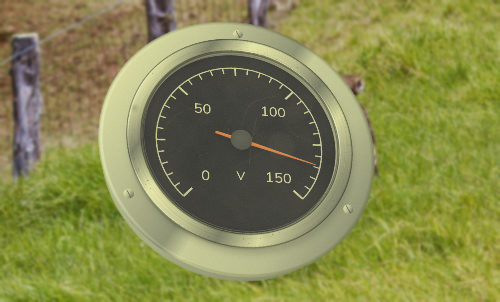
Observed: 135 V
